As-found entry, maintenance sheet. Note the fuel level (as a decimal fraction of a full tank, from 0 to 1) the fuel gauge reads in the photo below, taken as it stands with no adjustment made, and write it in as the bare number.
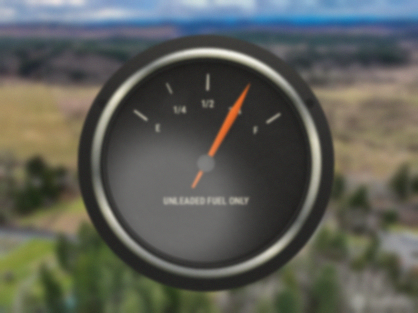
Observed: 0.75
